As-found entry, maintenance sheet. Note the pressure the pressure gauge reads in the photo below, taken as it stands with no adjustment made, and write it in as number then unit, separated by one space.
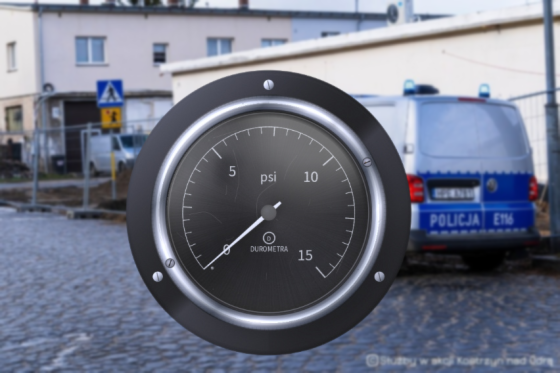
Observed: 0 psi
